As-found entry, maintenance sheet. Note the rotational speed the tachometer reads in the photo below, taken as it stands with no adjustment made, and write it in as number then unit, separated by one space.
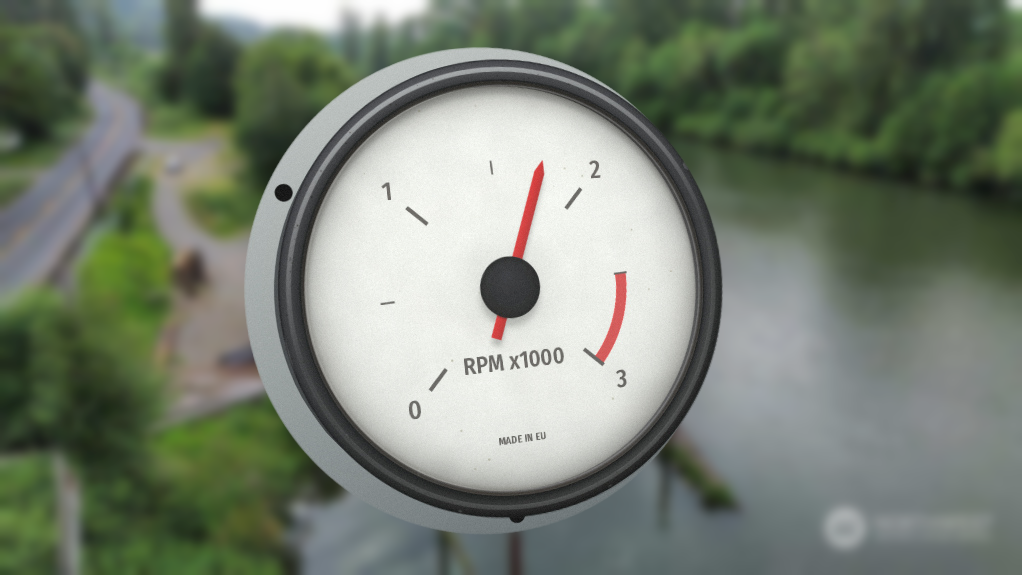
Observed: 1750 rpm
